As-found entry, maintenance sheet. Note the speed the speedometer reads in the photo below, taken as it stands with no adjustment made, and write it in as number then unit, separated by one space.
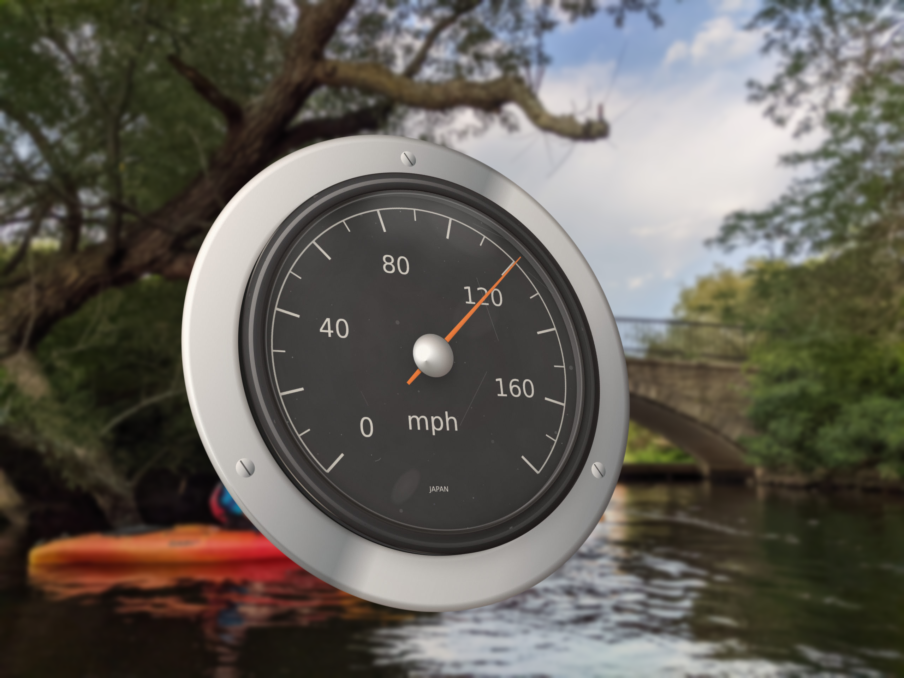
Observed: 120 mph
